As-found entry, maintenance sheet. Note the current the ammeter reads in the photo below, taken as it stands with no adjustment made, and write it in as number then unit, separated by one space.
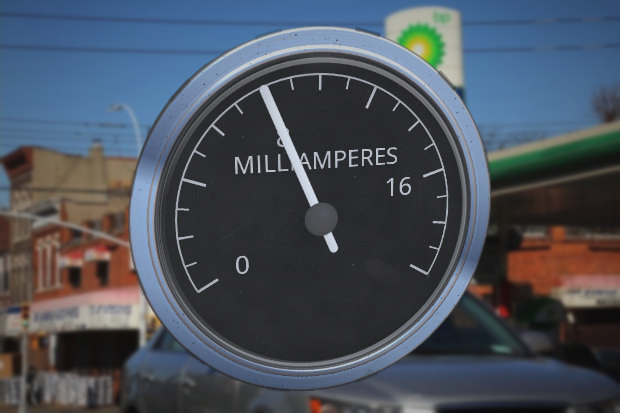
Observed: 8 mA
